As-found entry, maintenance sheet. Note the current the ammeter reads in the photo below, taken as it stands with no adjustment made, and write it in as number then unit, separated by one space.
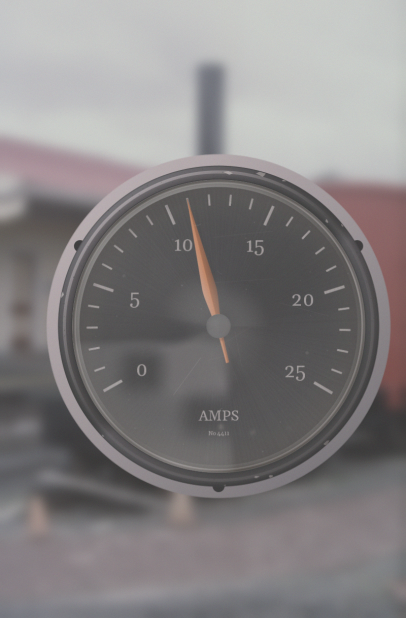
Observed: 11 A
